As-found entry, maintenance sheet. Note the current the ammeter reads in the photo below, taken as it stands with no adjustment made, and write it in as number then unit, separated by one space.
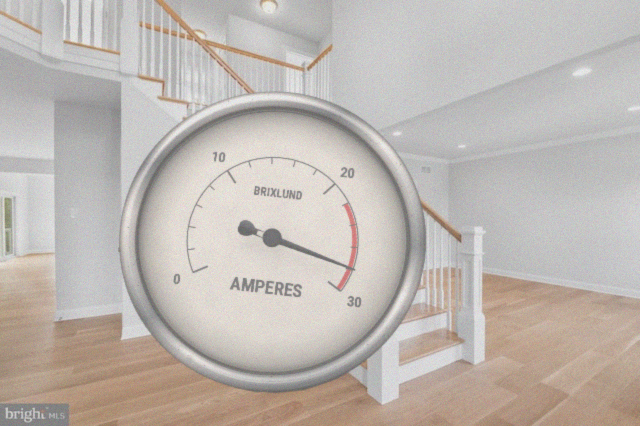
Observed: 28 A
